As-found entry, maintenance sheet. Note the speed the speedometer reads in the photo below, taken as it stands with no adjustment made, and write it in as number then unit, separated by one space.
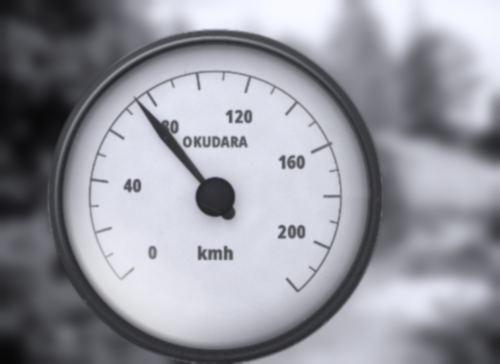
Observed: 75 km/h
